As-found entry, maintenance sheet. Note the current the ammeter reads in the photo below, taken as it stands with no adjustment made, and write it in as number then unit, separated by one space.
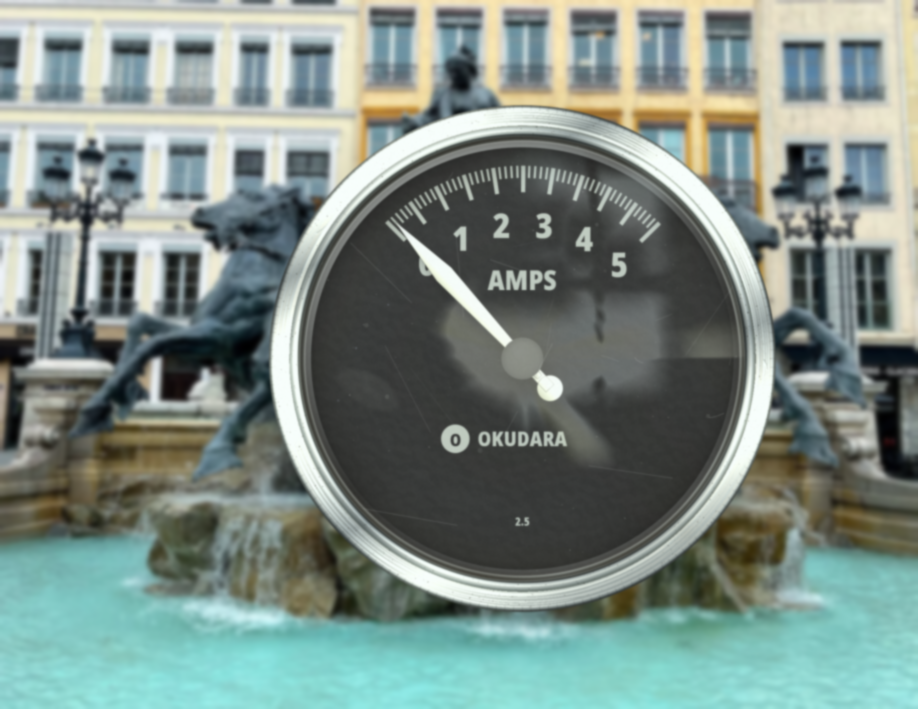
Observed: 0.1 A
